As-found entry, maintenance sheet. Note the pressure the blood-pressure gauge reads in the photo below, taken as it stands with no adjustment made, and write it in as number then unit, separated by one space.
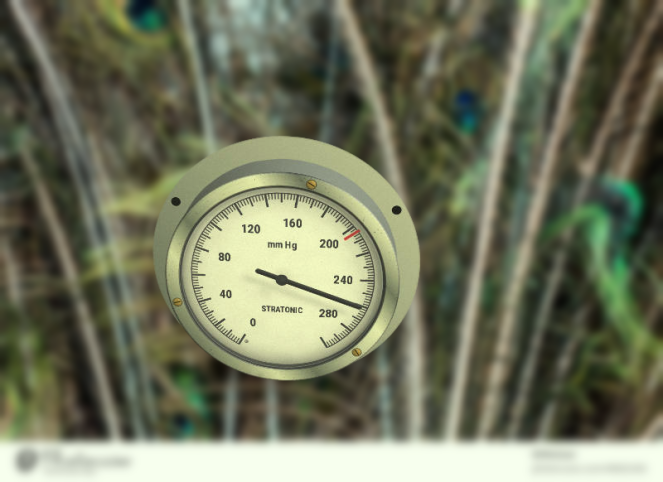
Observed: 260 mmHg
